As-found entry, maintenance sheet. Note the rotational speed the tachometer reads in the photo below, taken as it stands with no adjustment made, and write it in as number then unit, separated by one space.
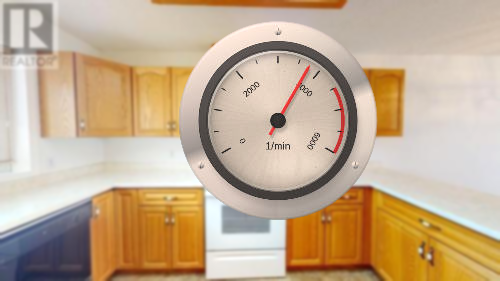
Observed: 3750 rpm
